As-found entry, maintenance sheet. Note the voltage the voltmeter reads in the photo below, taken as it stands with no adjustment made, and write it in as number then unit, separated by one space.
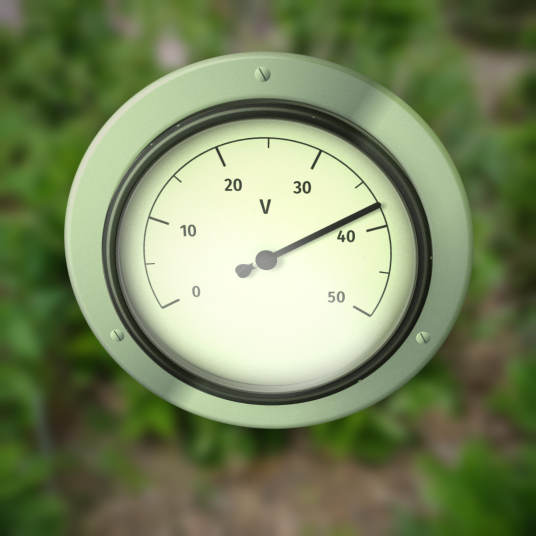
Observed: 37.5 V
